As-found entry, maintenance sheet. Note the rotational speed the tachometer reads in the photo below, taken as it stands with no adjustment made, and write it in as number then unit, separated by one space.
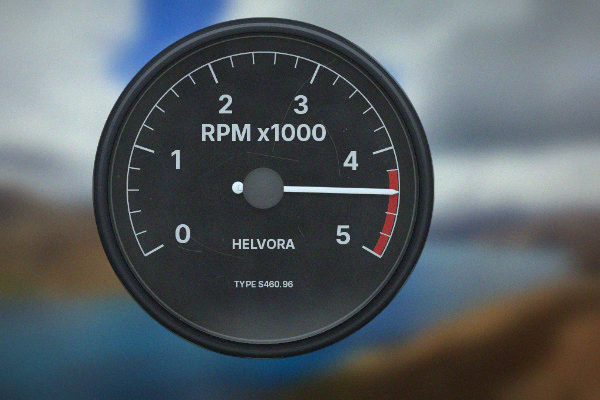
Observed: 4400 rpm
